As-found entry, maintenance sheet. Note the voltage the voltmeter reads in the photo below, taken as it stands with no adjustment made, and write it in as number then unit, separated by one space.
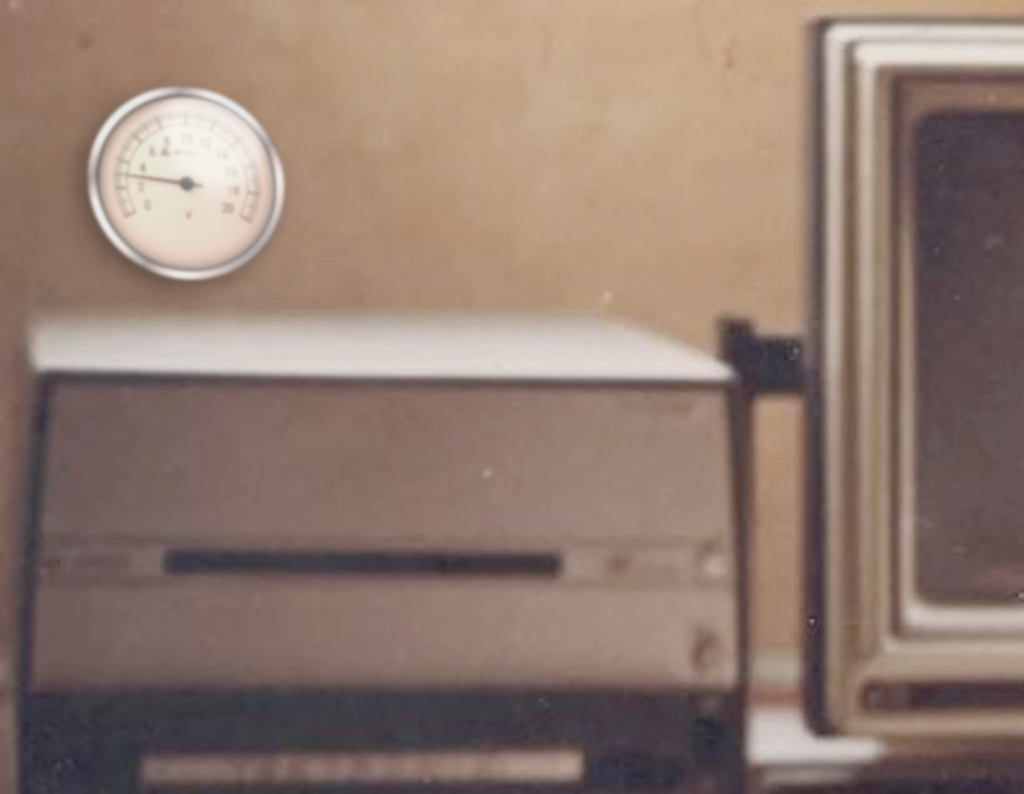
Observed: 3 V
